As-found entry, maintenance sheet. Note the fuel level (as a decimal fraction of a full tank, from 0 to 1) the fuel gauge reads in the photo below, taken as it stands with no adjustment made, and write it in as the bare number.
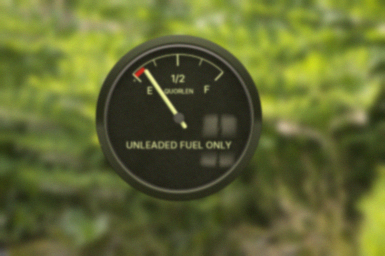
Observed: 0.125
